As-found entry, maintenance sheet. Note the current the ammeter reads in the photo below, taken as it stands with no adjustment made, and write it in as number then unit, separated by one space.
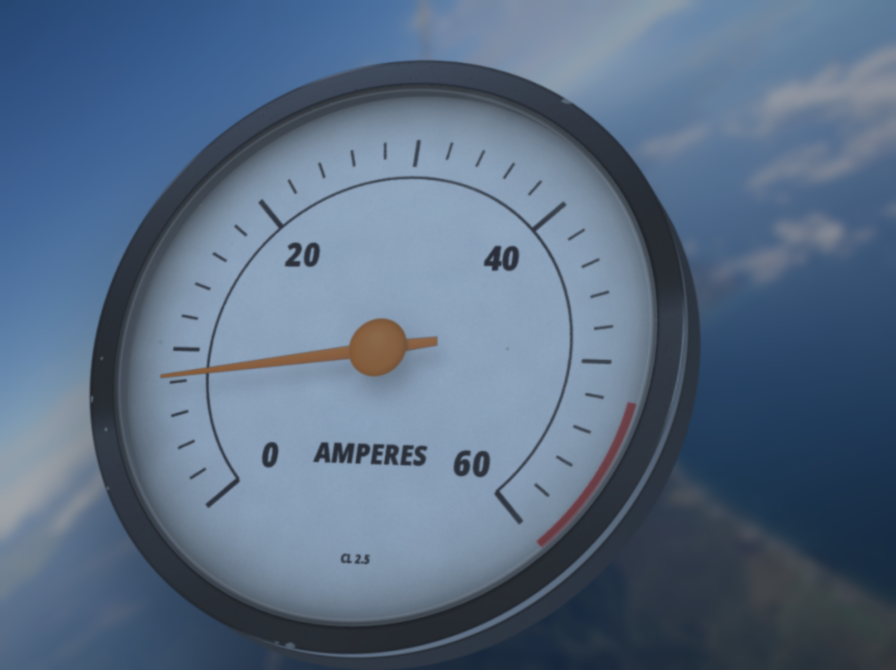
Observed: 8 A
